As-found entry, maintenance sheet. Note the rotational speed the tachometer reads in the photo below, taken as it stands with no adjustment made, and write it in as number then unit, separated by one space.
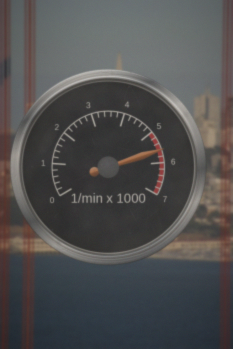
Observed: 5600 rpm
